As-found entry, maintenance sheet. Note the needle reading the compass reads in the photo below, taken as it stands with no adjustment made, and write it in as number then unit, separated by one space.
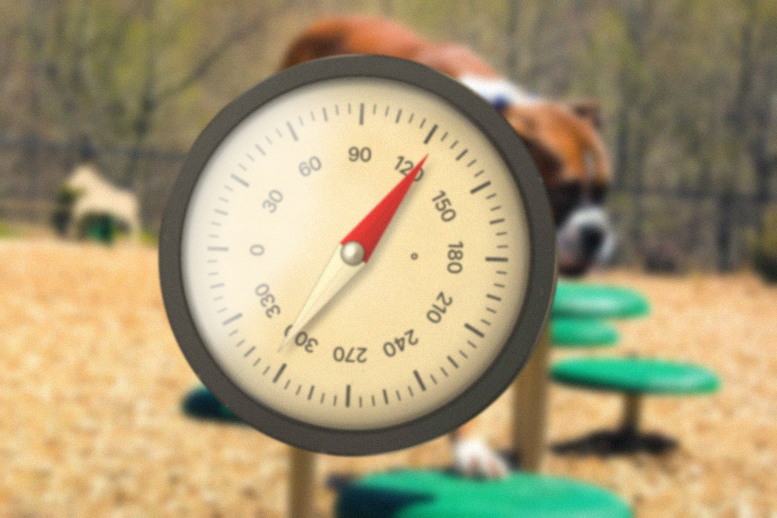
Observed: 125 °
